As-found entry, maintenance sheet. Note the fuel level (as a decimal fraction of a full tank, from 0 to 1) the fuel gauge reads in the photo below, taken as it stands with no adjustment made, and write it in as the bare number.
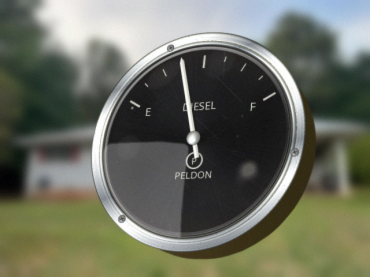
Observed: 0.375
